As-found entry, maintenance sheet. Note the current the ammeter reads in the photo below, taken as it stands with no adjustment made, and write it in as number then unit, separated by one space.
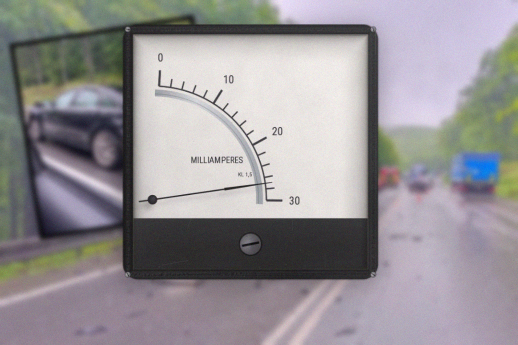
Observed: 27 mA
